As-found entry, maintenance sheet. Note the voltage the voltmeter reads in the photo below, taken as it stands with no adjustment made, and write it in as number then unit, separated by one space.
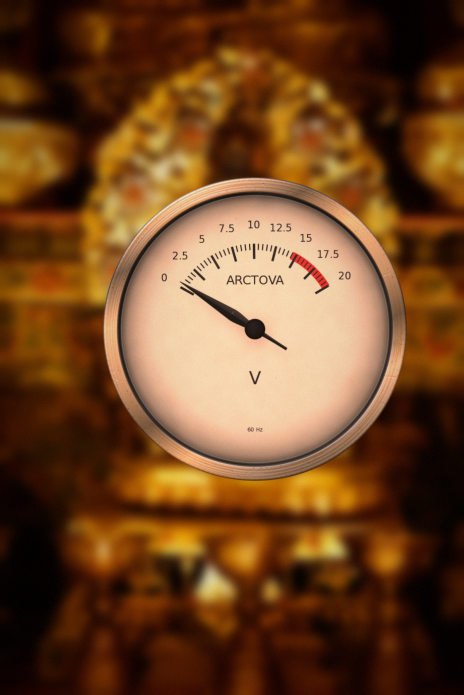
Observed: 0.5 V
